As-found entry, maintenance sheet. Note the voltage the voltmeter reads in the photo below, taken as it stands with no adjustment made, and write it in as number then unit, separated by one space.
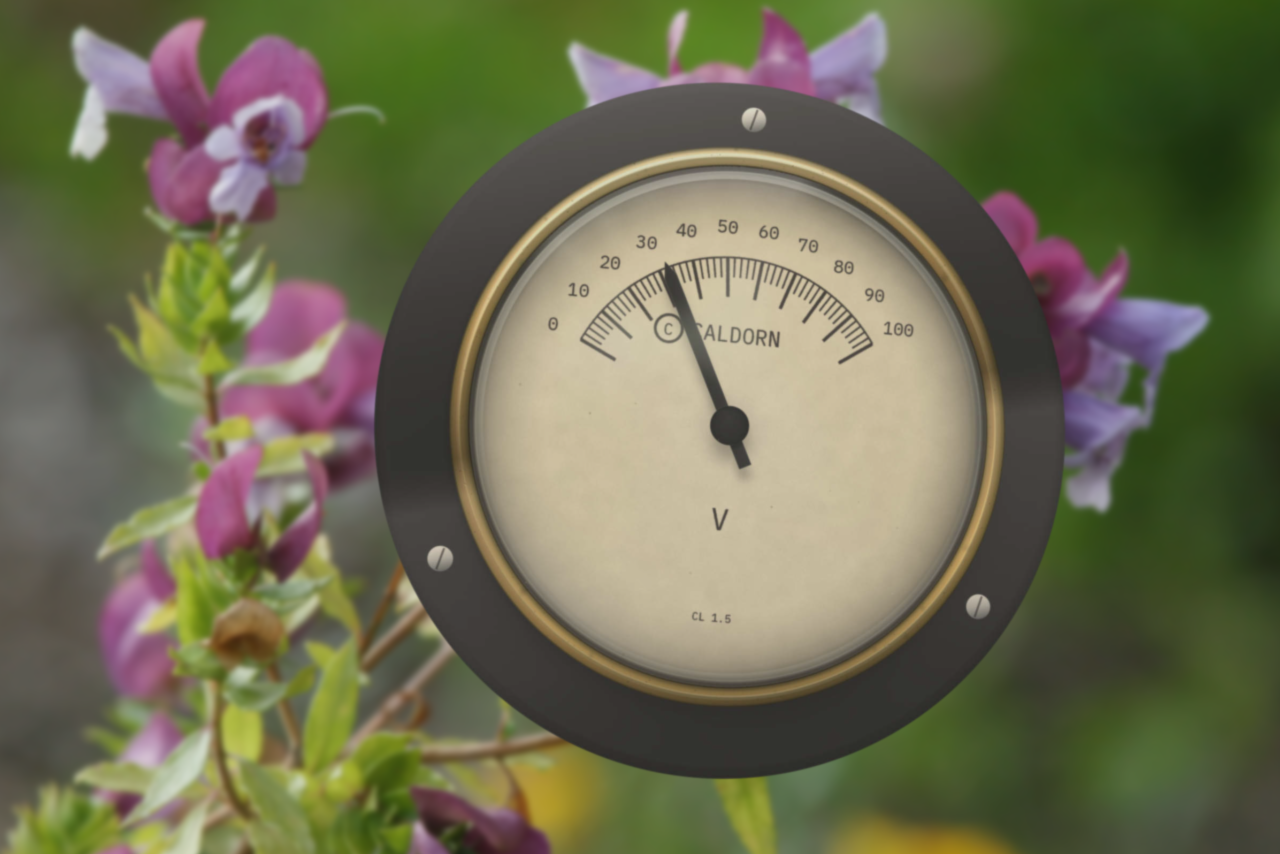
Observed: 32 V
